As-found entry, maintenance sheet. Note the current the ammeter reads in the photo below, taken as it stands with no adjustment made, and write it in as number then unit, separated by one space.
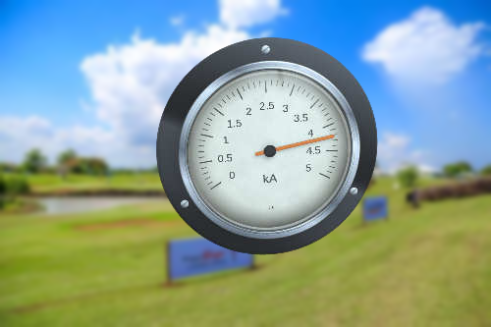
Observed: 4.2 kA
